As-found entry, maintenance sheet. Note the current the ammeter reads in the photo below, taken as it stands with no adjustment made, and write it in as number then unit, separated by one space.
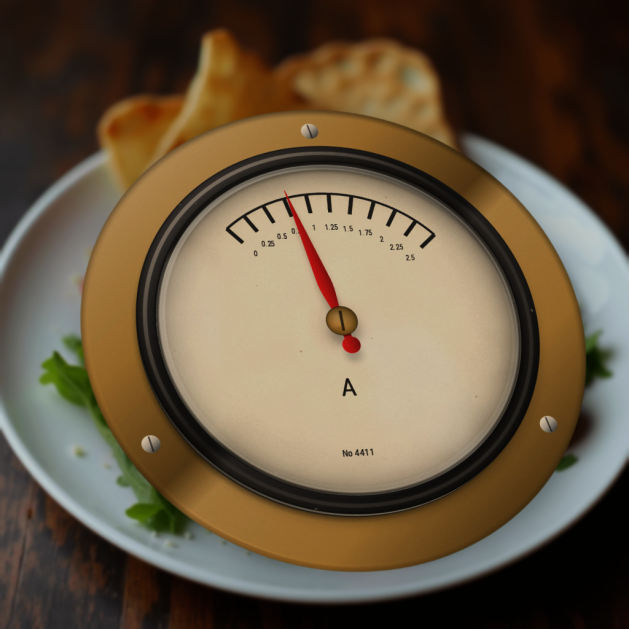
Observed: 0.75 A
